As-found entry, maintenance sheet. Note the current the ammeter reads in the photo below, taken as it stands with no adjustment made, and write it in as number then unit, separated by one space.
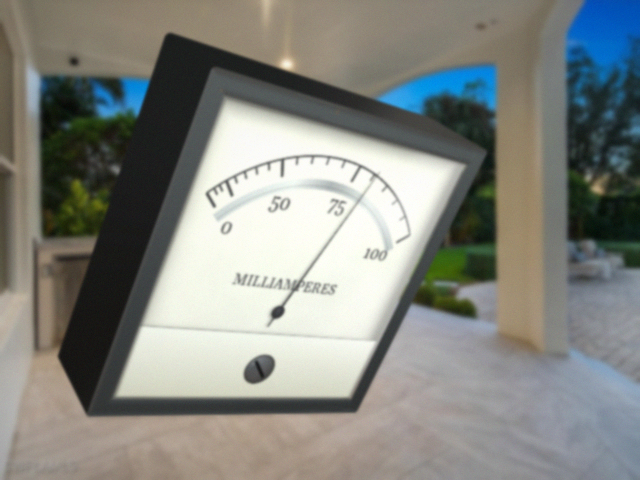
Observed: 80 mA
